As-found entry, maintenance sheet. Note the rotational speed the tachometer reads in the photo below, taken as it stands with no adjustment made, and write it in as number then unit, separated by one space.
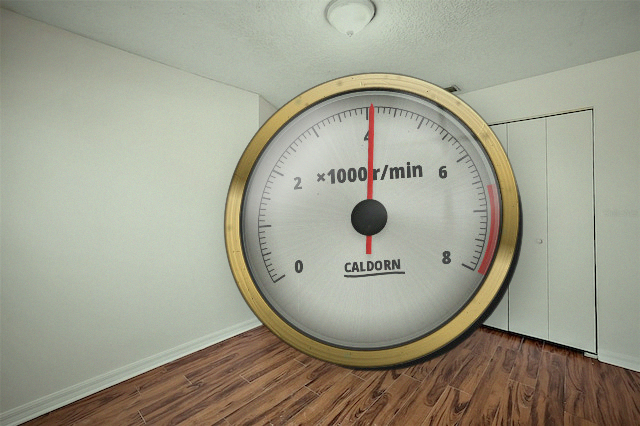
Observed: 4100 rpm
